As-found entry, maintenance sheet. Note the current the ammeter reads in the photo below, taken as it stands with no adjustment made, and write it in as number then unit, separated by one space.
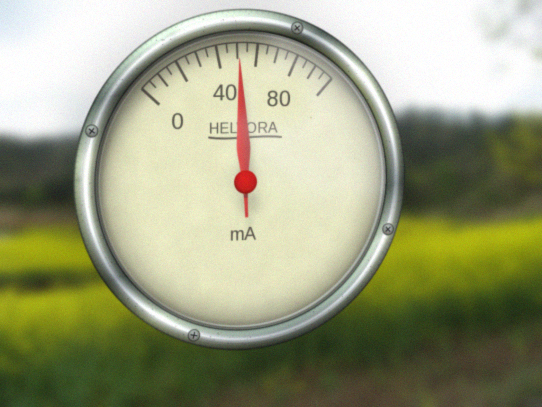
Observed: 50 mA
